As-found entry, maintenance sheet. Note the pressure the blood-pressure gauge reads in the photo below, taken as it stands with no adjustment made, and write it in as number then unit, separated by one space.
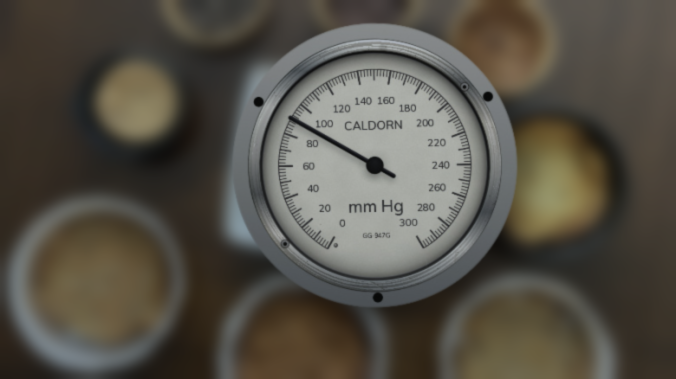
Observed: 90 mmHg
